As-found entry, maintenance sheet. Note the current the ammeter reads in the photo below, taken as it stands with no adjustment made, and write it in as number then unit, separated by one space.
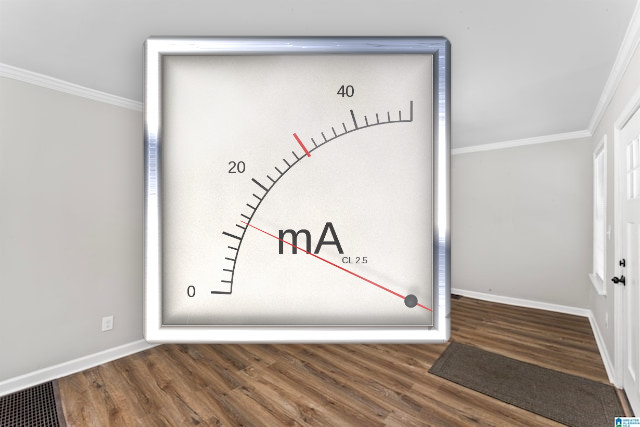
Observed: 13 mA
